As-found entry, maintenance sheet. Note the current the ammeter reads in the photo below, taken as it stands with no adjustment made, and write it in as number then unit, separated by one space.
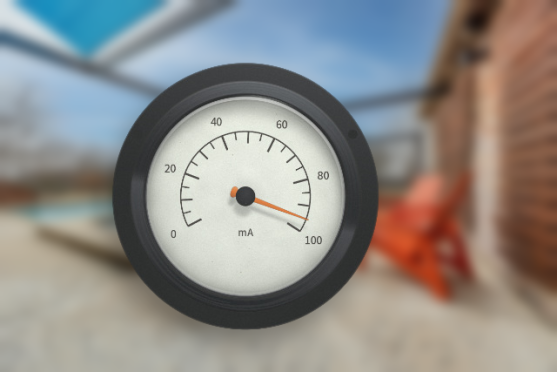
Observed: 95 mA
